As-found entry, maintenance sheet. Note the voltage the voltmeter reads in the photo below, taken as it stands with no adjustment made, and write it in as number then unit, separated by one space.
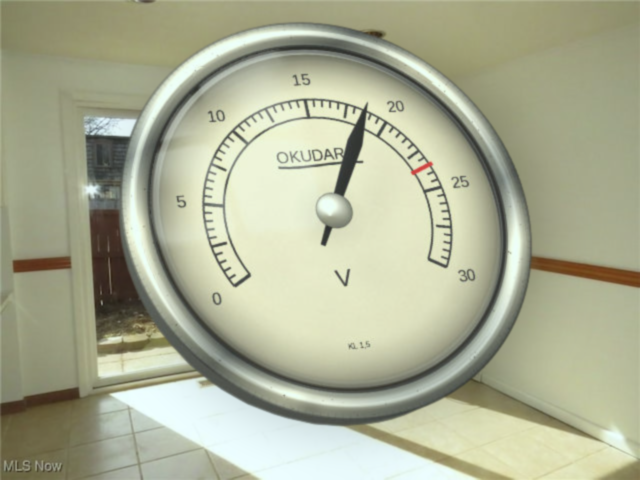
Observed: 18.5 V
